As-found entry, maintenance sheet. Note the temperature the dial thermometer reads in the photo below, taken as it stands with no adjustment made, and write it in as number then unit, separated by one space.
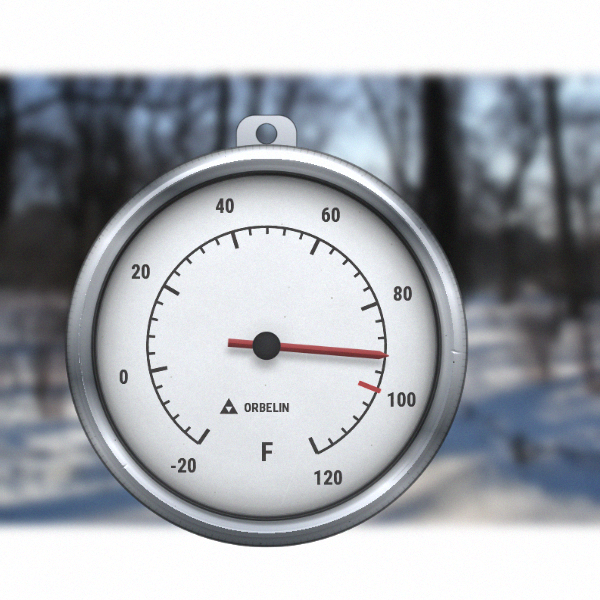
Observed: 92 °F
